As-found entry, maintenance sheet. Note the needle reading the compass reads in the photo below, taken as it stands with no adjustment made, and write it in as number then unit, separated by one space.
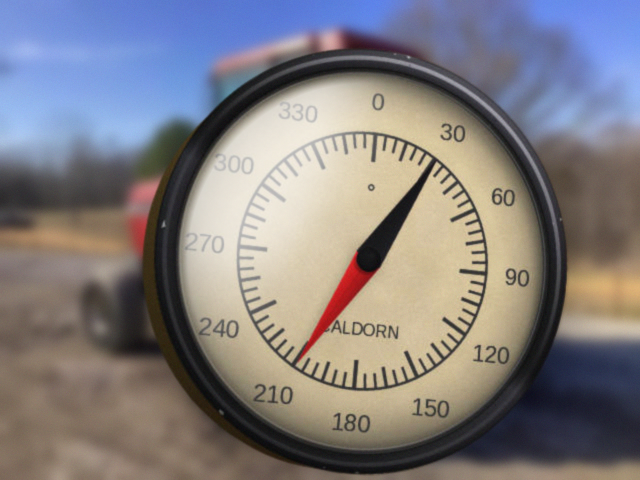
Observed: 210 °
